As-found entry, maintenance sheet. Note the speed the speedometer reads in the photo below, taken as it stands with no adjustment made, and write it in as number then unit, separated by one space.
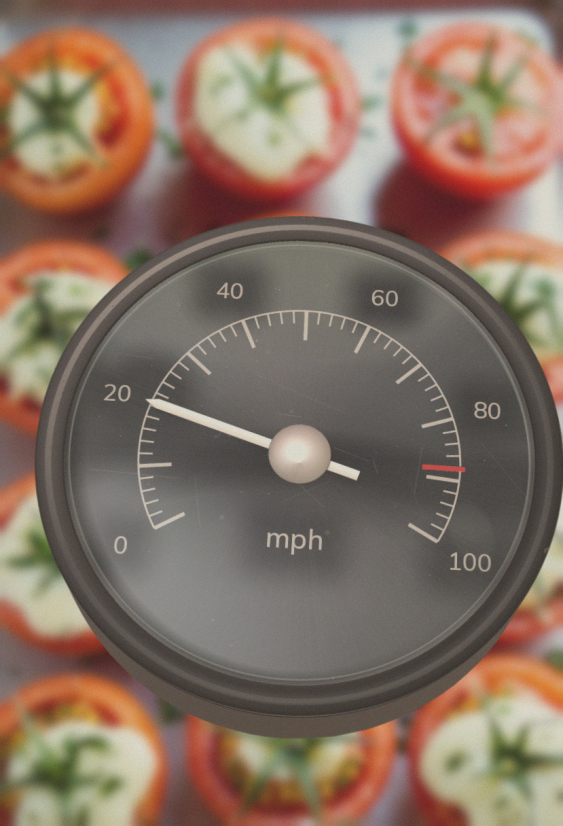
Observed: 20 mph
